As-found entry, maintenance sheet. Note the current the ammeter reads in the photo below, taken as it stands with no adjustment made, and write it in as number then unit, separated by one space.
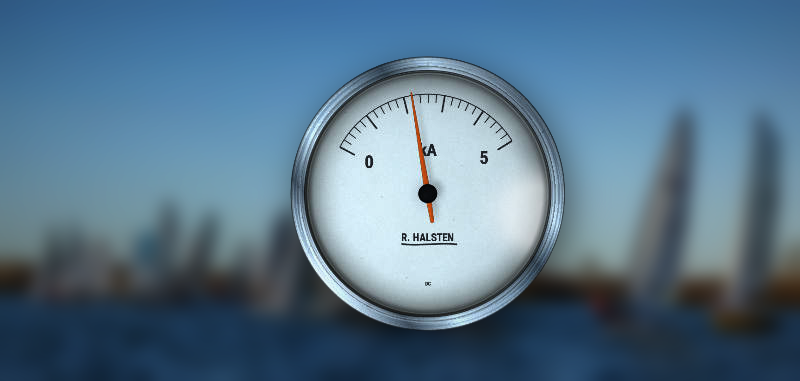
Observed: 2.2 kA
